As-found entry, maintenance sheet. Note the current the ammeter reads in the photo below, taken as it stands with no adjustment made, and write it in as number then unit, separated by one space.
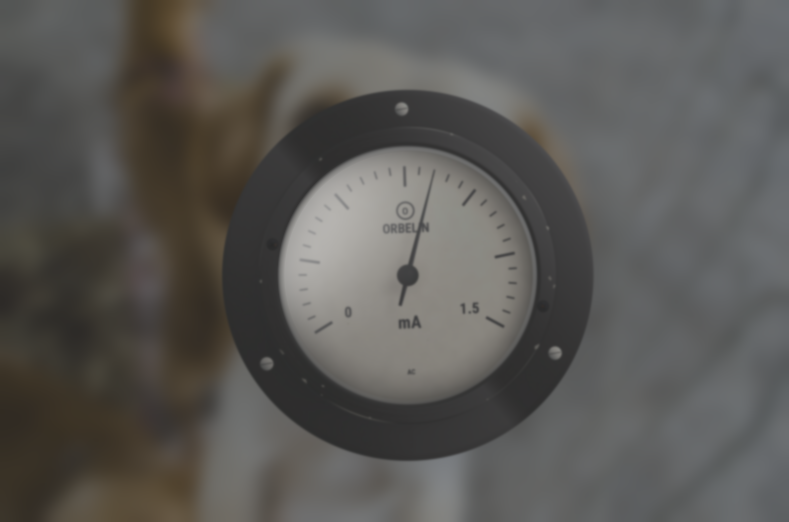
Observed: 0.85 mA
